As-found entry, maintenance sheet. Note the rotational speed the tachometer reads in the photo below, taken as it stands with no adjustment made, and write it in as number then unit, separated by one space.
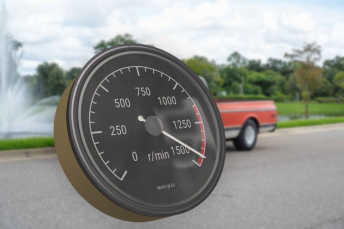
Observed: 1450 rpm
